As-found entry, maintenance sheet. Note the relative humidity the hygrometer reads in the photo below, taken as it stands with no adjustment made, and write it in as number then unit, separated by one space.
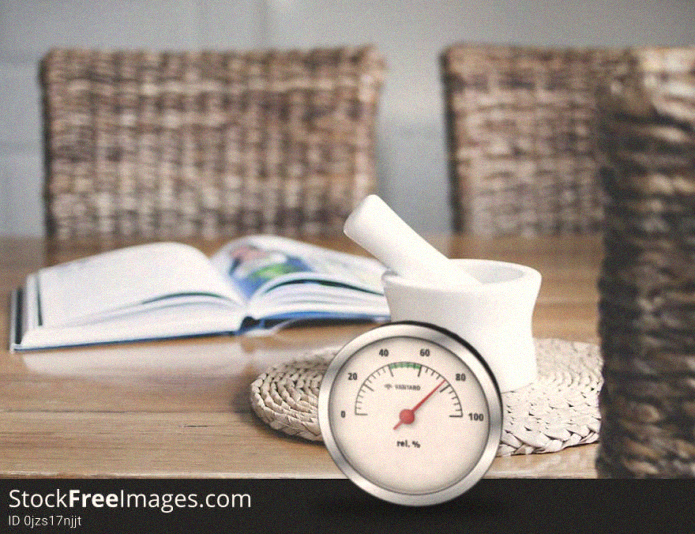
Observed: 76 %
